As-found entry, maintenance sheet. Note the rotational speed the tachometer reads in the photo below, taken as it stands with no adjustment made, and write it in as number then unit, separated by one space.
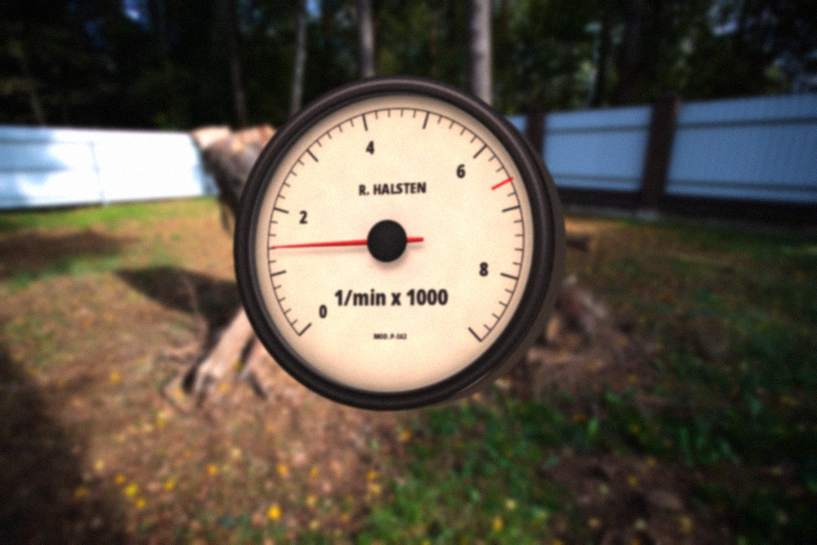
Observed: 1400 rpm
